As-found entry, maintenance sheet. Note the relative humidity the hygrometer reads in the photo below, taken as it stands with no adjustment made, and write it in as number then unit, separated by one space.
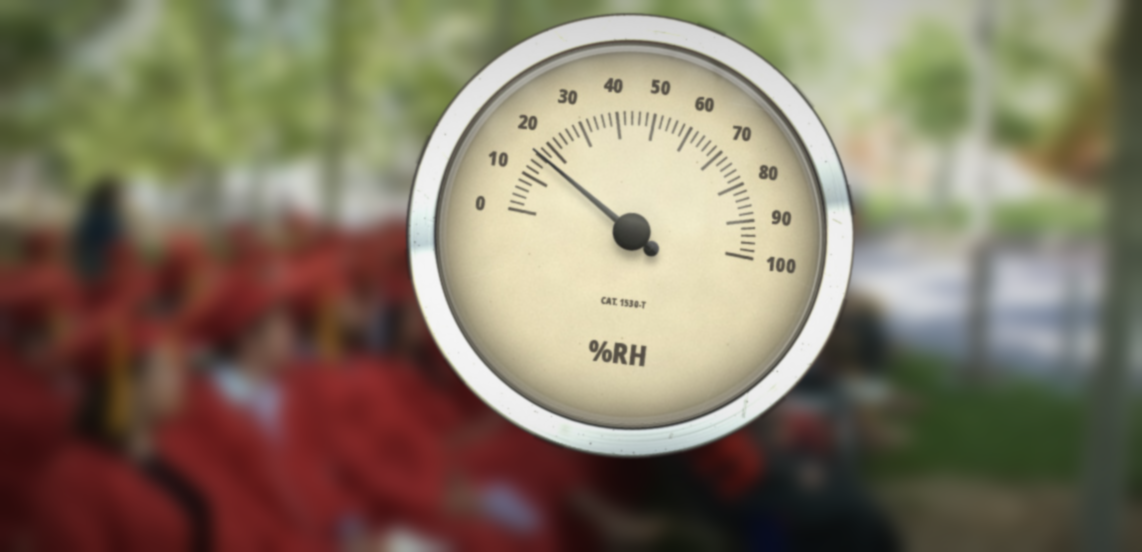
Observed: 16 %
